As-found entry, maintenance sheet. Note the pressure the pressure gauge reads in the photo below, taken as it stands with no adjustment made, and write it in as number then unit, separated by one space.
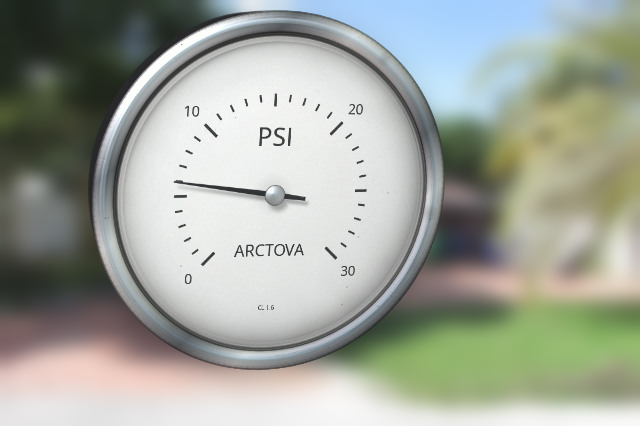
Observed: 6 psi
